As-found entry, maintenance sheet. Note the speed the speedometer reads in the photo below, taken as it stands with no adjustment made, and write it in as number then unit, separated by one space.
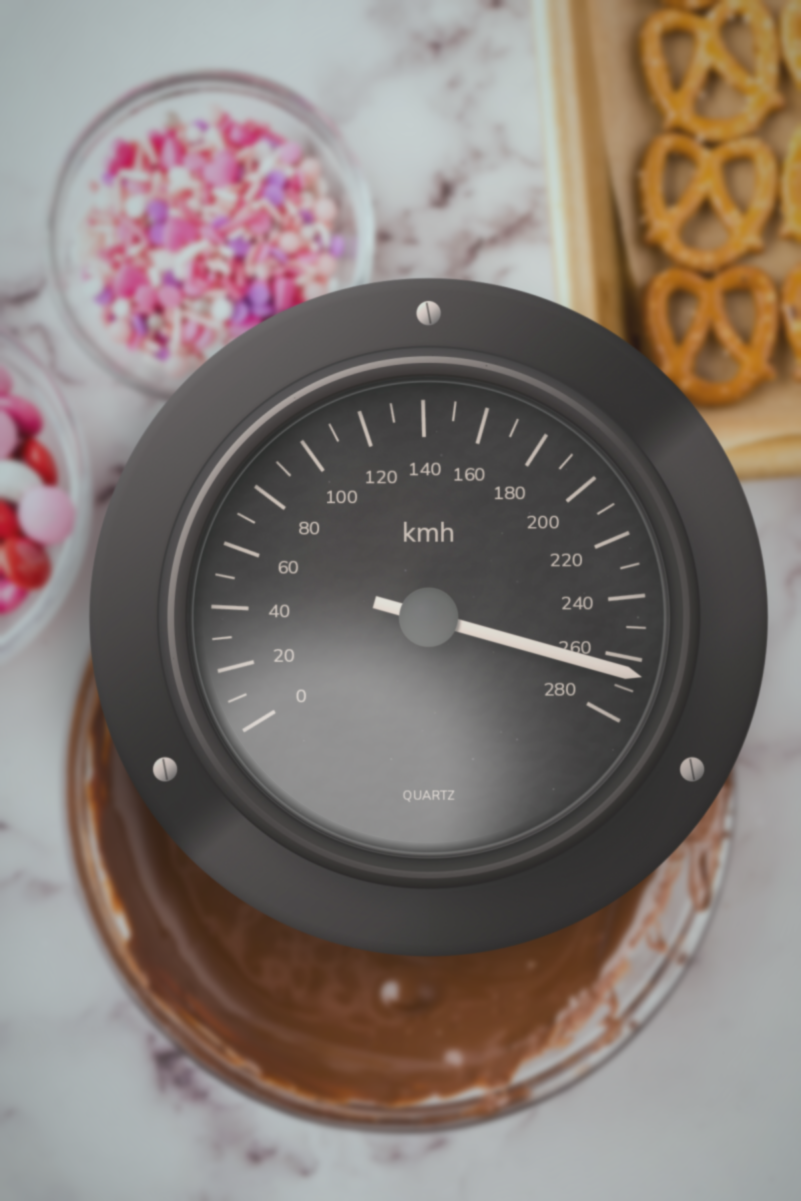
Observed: 265 km/h
